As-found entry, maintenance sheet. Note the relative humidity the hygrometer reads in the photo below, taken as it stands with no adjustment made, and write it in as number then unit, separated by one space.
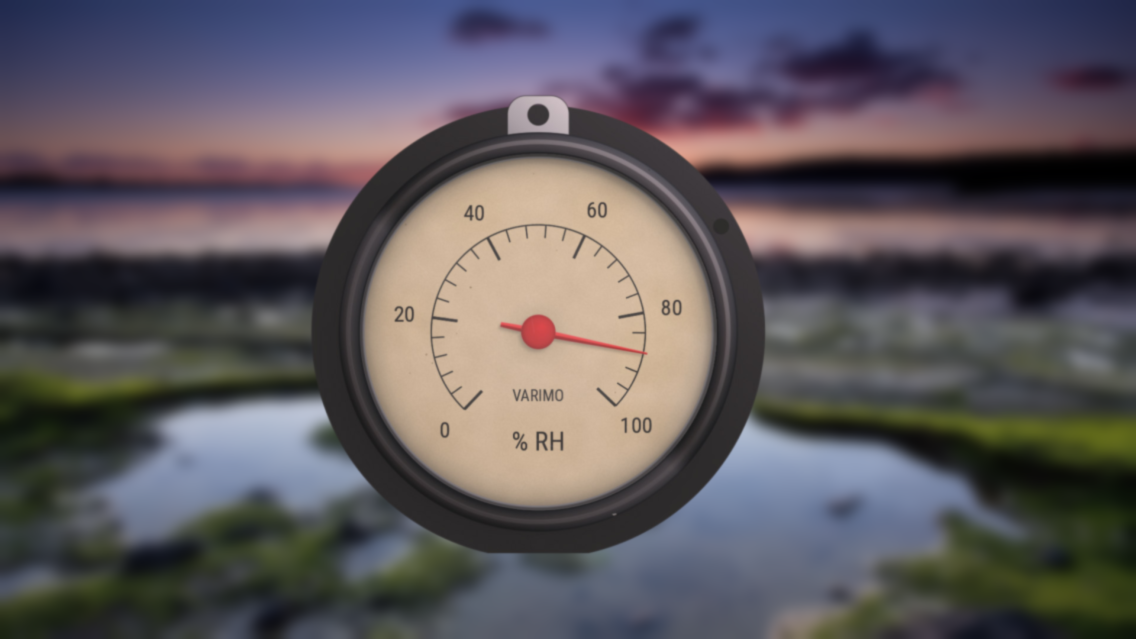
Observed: 88 %
